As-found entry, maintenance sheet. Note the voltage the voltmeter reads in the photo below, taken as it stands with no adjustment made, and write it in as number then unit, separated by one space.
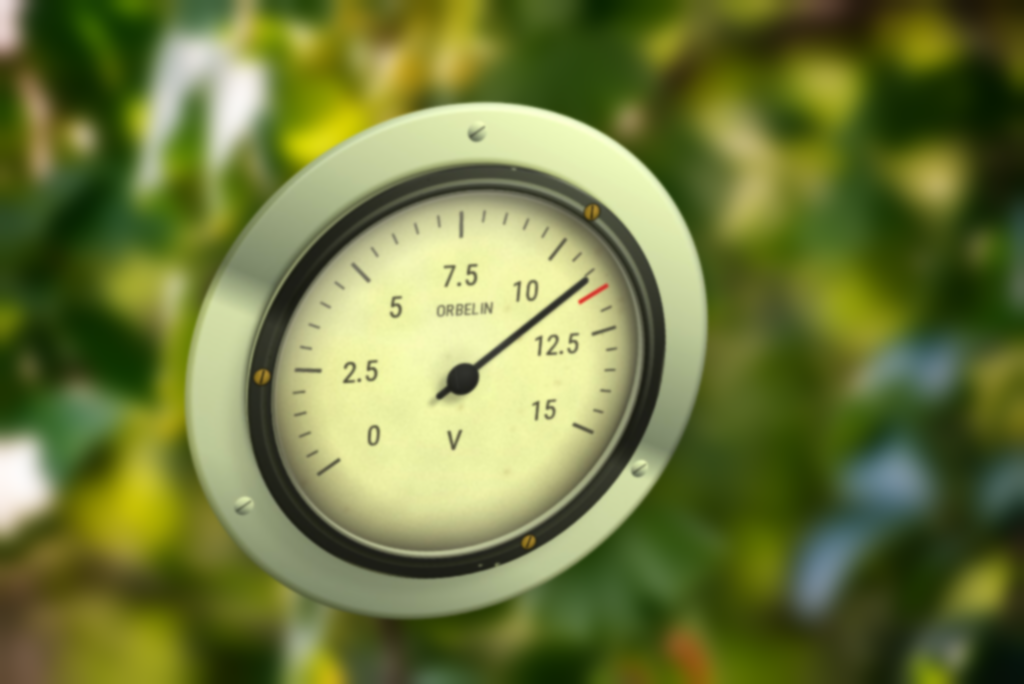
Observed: 11 V
